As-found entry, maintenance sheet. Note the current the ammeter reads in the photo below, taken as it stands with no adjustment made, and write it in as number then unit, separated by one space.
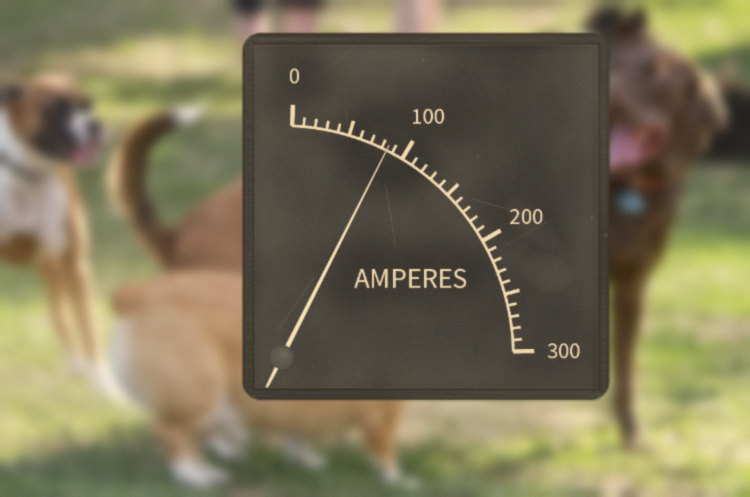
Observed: 85 A
